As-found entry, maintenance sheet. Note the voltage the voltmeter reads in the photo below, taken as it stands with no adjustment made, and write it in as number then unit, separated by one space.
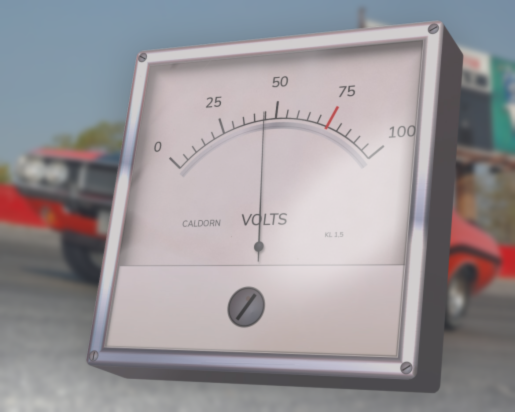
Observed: 45 V
